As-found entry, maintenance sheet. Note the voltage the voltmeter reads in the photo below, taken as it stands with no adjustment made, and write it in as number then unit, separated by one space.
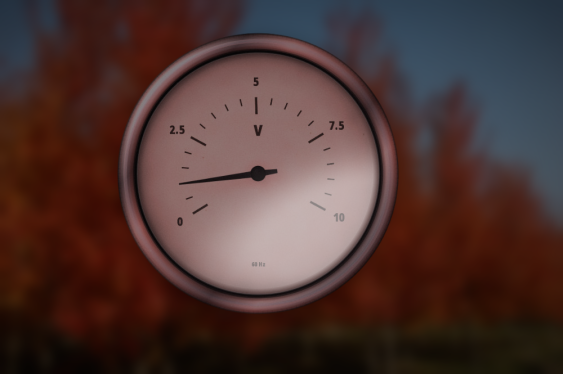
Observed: 1 V
